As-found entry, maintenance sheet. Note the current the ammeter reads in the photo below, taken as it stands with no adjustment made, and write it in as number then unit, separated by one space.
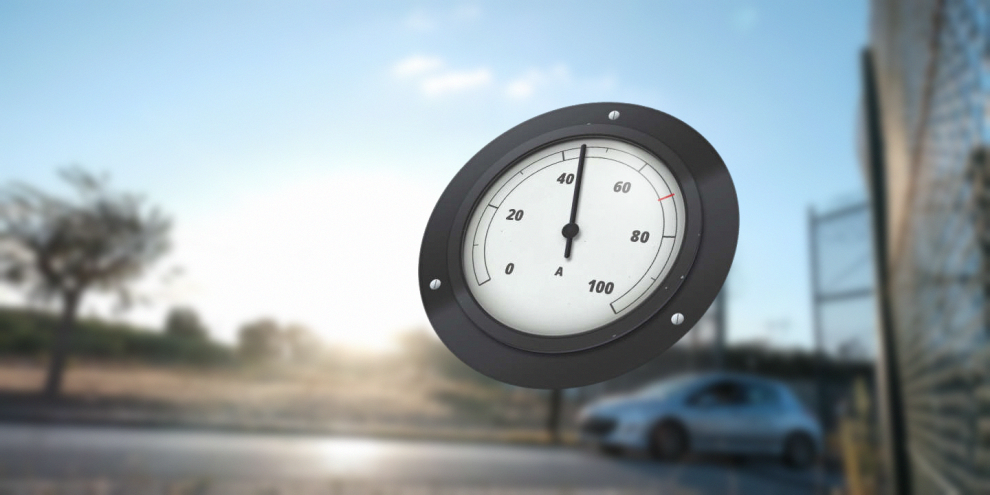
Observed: 45 A
